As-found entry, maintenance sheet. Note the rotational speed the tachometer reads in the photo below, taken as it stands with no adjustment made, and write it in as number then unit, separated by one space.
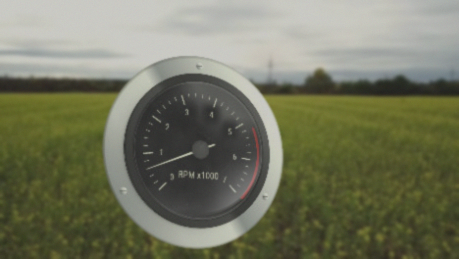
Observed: 600 rpm
